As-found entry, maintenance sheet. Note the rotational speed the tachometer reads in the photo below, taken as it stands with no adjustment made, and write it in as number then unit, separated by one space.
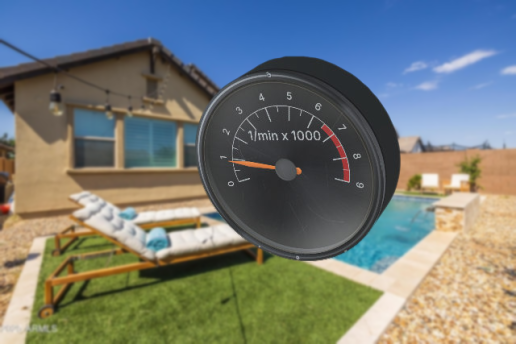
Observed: 1000 rpm
